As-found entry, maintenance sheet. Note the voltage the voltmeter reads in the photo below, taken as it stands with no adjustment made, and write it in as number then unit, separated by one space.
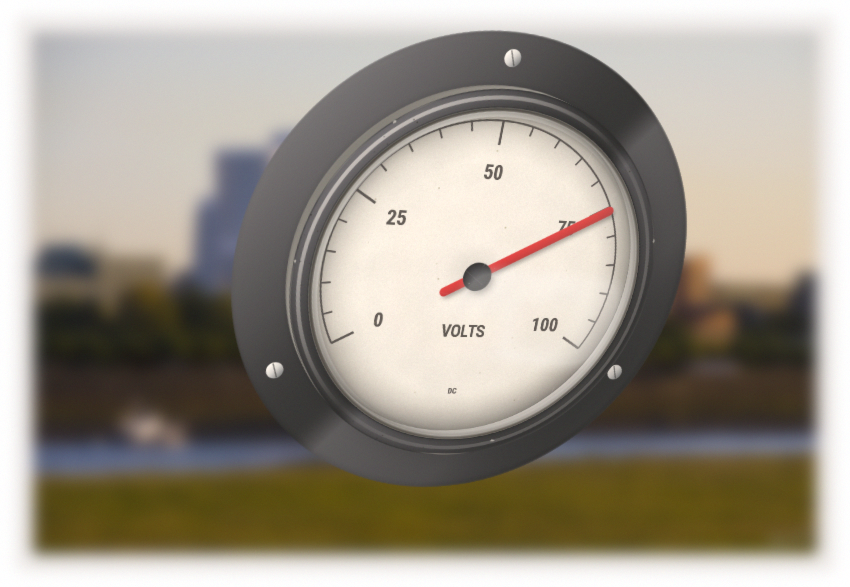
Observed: 75 V
